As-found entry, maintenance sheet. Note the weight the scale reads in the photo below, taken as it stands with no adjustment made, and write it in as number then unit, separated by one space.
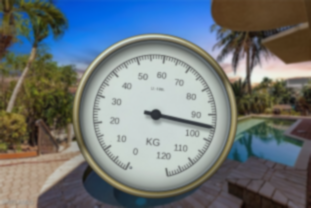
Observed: 95 kg
